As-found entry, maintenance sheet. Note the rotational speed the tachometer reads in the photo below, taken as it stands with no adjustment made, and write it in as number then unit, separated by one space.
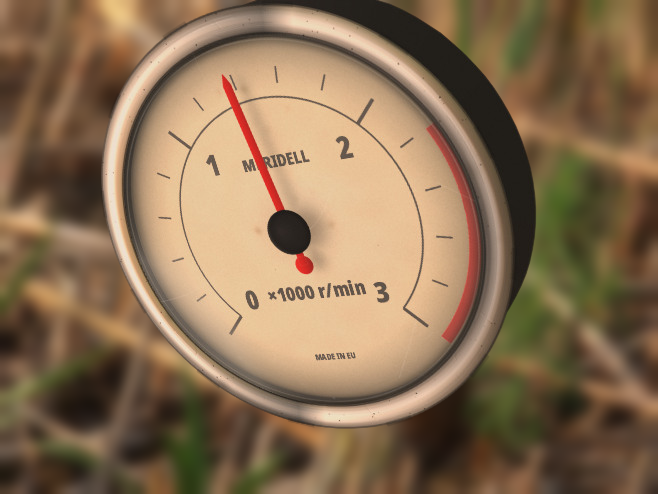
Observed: 1400 rpm
